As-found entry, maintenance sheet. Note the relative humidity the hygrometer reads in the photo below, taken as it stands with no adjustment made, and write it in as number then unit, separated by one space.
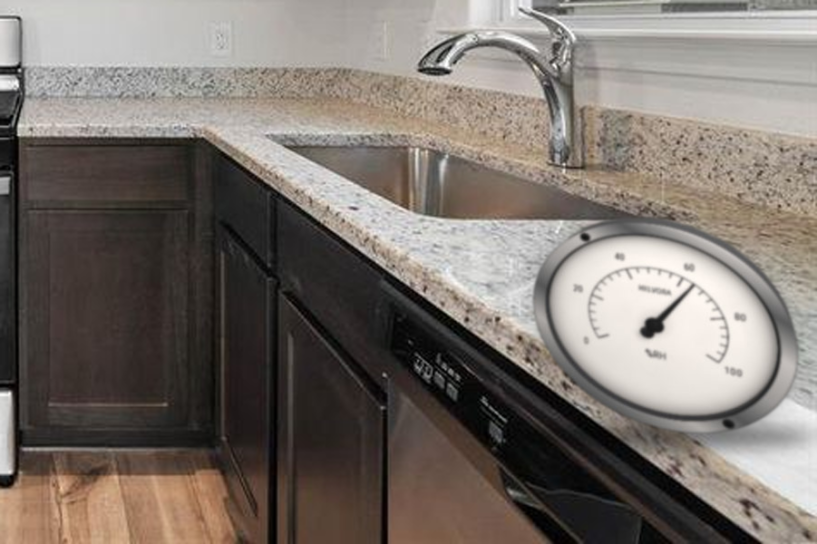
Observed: 64 %
